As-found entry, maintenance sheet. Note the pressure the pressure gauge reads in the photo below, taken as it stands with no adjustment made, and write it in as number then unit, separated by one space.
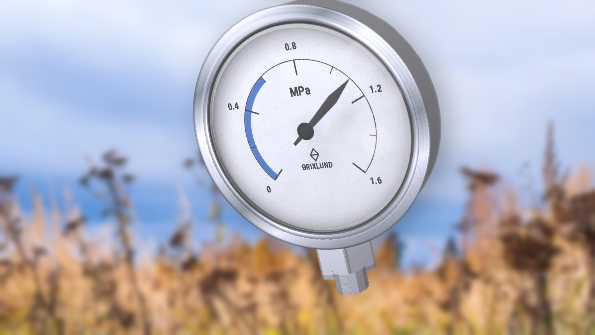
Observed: 1.1 MPa
